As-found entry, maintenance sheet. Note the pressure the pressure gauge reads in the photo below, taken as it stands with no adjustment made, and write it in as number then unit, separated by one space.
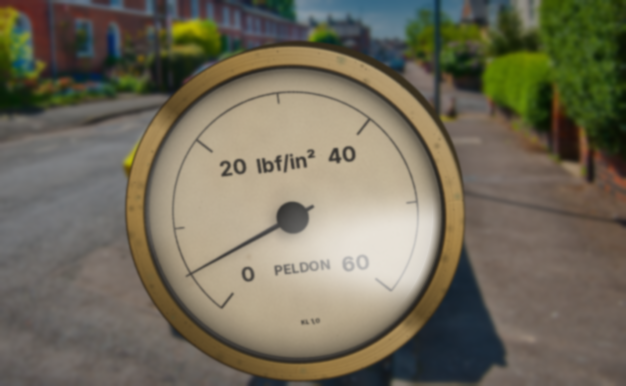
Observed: 5 psi
